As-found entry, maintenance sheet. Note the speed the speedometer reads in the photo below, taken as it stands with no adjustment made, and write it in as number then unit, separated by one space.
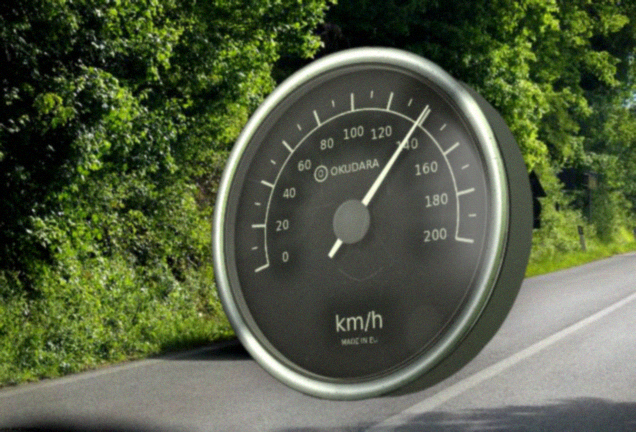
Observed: 140 km/h
